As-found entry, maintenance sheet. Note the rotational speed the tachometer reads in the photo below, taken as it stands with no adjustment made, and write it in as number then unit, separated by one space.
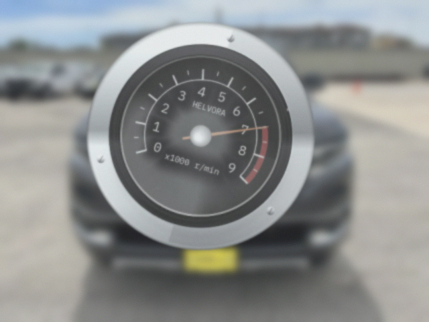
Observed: 7000 rpm
